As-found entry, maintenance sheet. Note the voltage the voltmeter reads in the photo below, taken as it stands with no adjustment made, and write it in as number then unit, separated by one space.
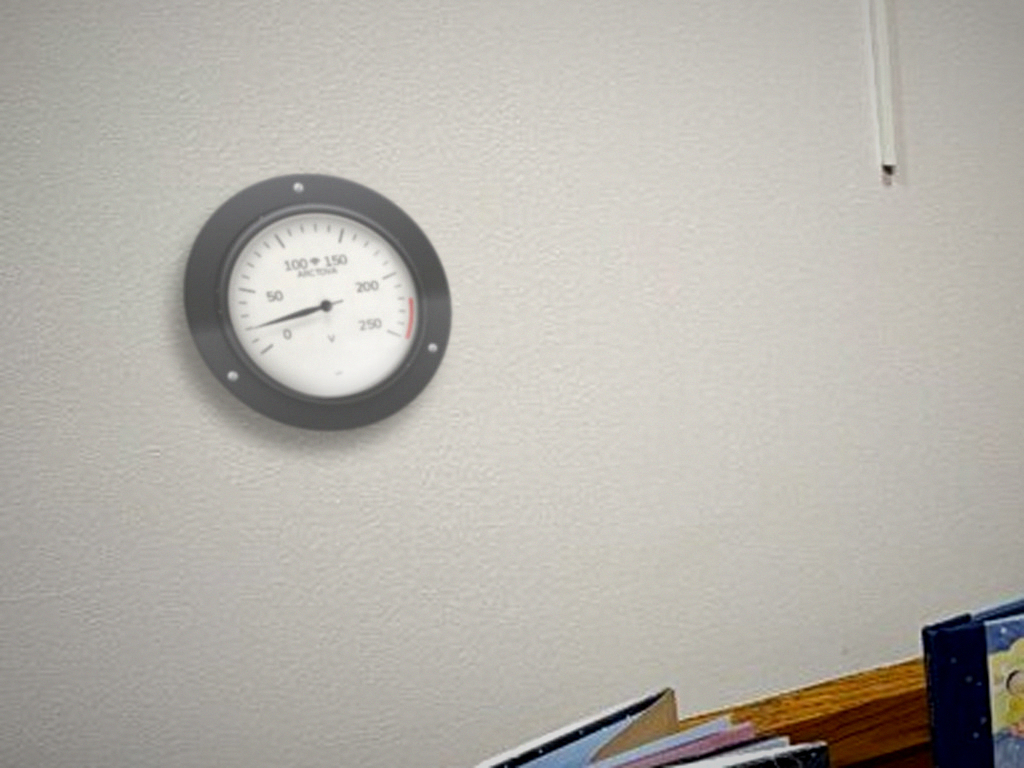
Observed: 20 V
